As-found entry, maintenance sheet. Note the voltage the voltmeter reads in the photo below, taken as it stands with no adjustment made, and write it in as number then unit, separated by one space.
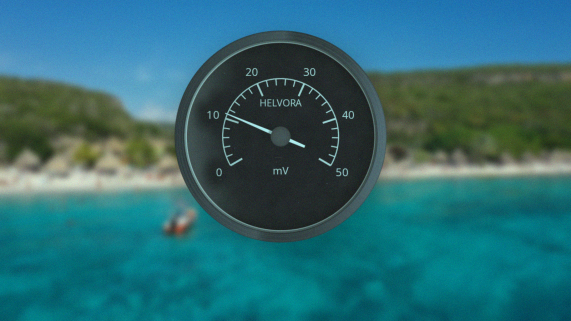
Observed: 11 mV
